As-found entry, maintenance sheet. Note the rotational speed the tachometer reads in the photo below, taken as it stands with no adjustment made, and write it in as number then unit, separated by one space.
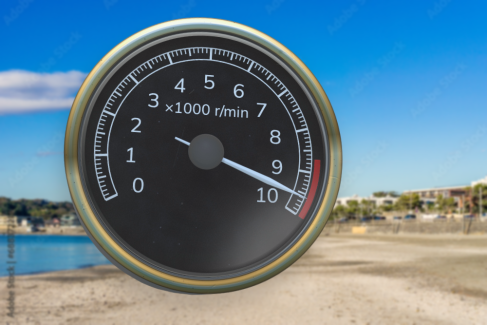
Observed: 9600 rpm
